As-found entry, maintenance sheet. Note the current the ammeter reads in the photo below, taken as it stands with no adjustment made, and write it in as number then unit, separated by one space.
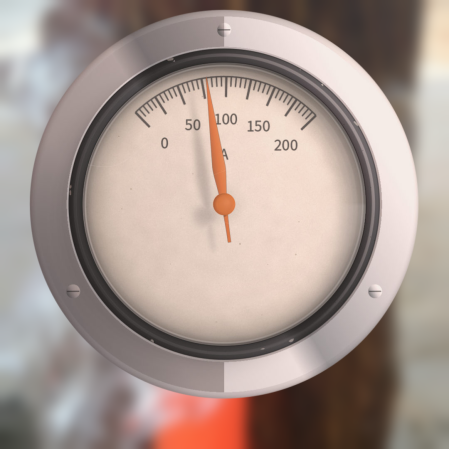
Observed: 80 A
